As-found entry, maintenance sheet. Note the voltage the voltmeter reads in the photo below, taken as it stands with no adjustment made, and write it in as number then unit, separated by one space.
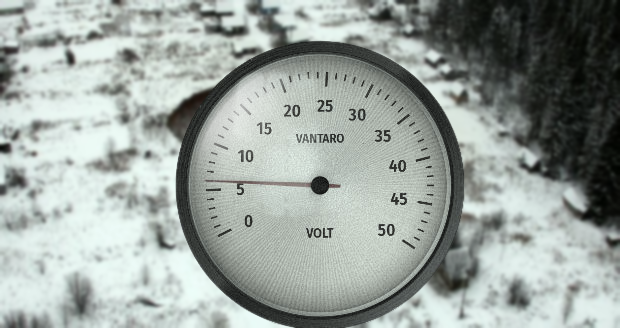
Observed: 6 V
